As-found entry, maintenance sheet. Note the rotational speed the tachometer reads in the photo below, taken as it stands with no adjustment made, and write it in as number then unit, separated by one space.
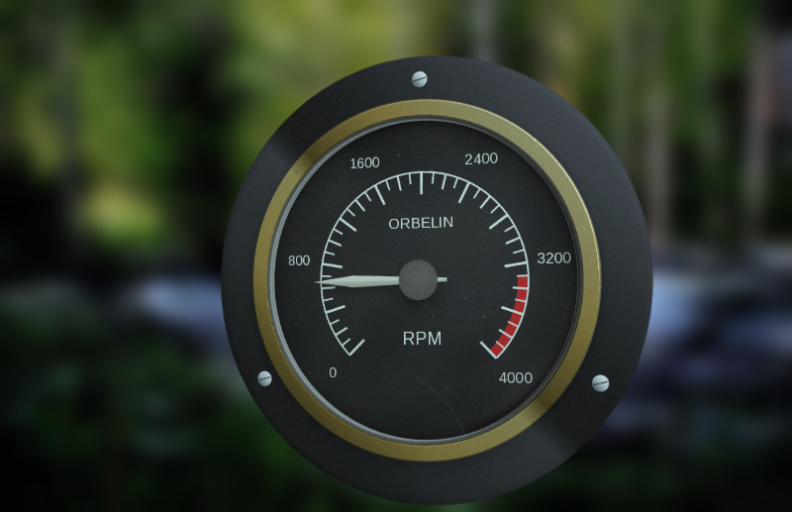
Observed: 650 rpm
